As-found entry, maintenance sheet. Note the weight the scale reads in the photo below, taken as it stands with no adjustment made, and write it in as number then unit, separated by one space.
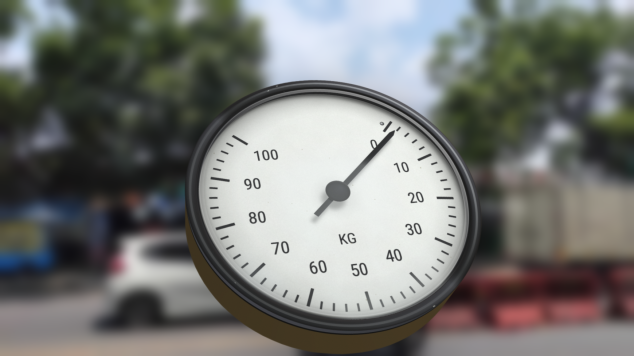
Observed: 2 kg
